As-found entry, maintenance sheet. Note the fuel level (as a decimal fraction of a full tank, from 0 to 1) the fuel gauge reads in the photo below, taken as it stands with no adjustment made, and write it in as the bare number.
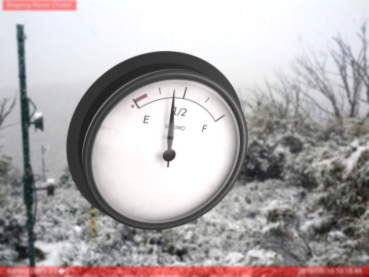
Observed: 0.375
